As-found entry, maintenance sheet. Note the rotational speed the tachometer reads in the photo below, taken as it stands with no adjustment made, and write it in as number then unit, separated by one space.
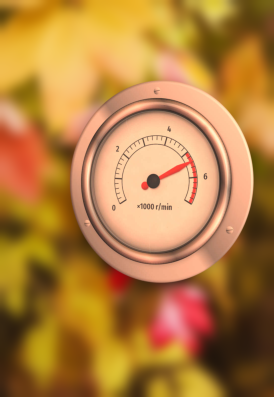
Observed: 5400 rpm
